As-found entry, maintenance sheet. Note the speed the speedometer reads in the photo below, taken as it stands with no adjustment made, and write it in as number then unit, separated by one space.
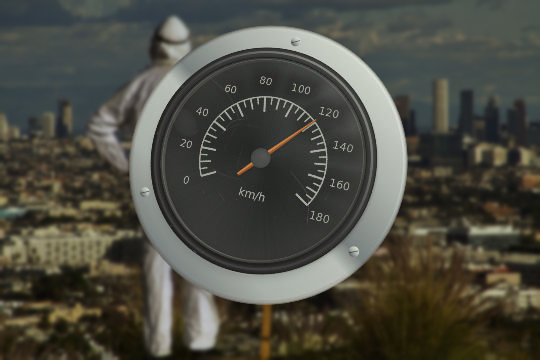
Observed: 120 km/h
